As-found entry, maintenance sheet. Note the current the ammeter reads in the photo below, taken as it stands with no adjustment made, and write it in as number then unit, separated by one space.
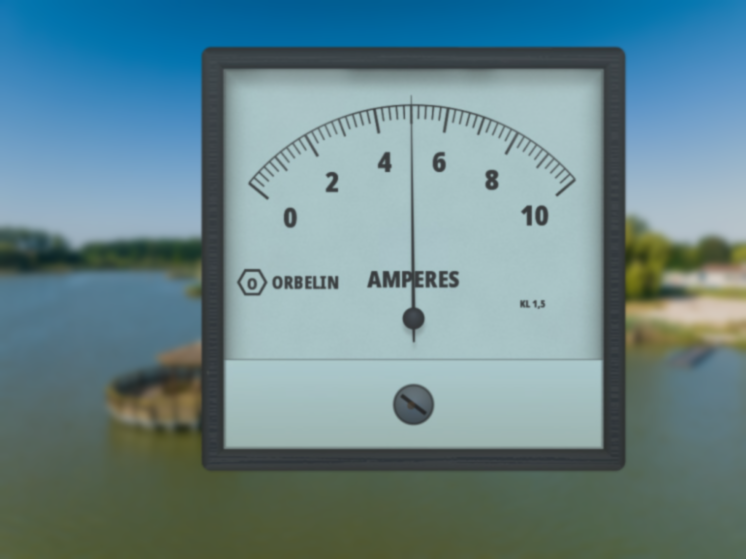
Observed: 5 A
